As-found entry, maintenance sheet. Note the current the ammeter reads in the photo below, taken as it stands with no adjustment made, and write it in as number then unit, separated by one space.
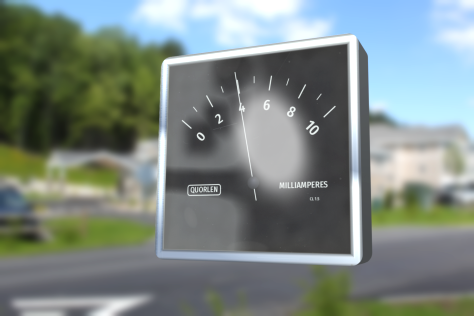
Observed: 4 mA
